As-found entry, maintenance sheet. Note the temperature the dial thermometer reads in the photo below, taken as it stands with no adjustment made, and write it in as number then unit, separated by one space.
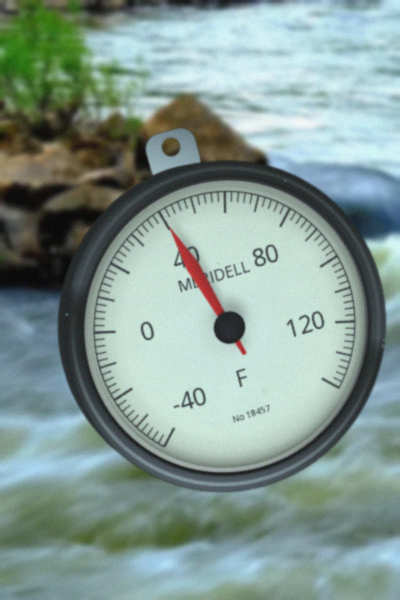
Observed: 40 °F
